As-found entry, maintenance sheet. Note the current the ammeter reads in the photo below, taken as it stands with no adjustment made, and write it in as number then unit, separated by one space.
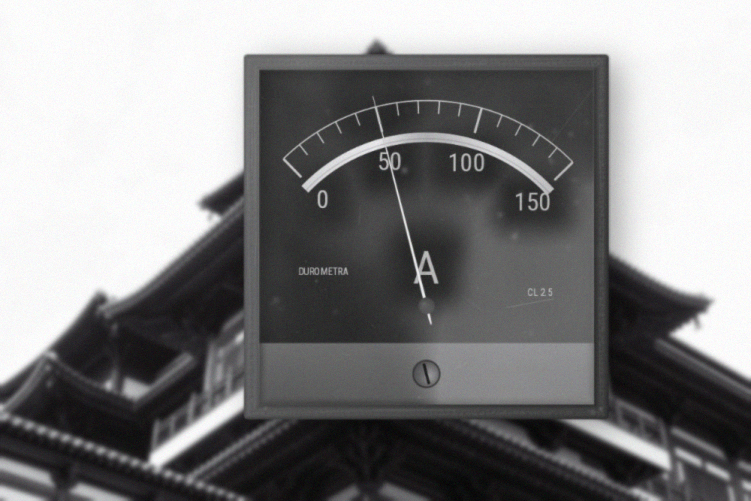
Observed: 50 A
